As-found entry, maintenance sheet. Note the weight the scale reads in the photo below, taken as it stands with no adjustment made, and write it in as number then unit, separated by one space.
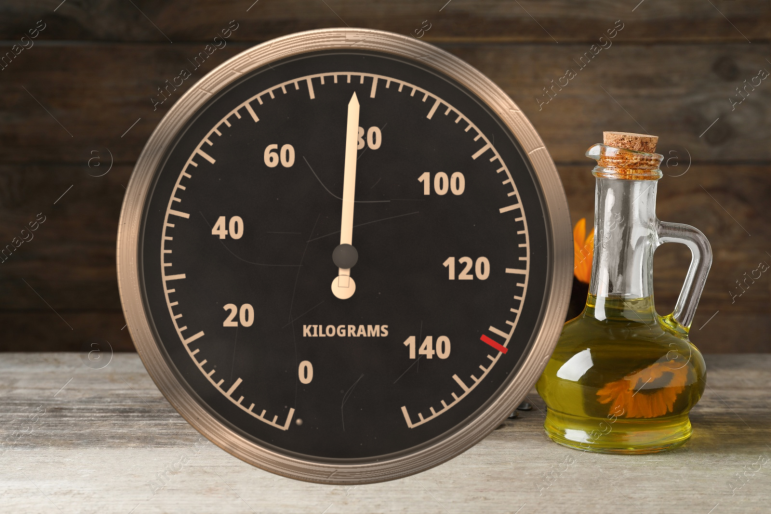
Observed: 77 kg
